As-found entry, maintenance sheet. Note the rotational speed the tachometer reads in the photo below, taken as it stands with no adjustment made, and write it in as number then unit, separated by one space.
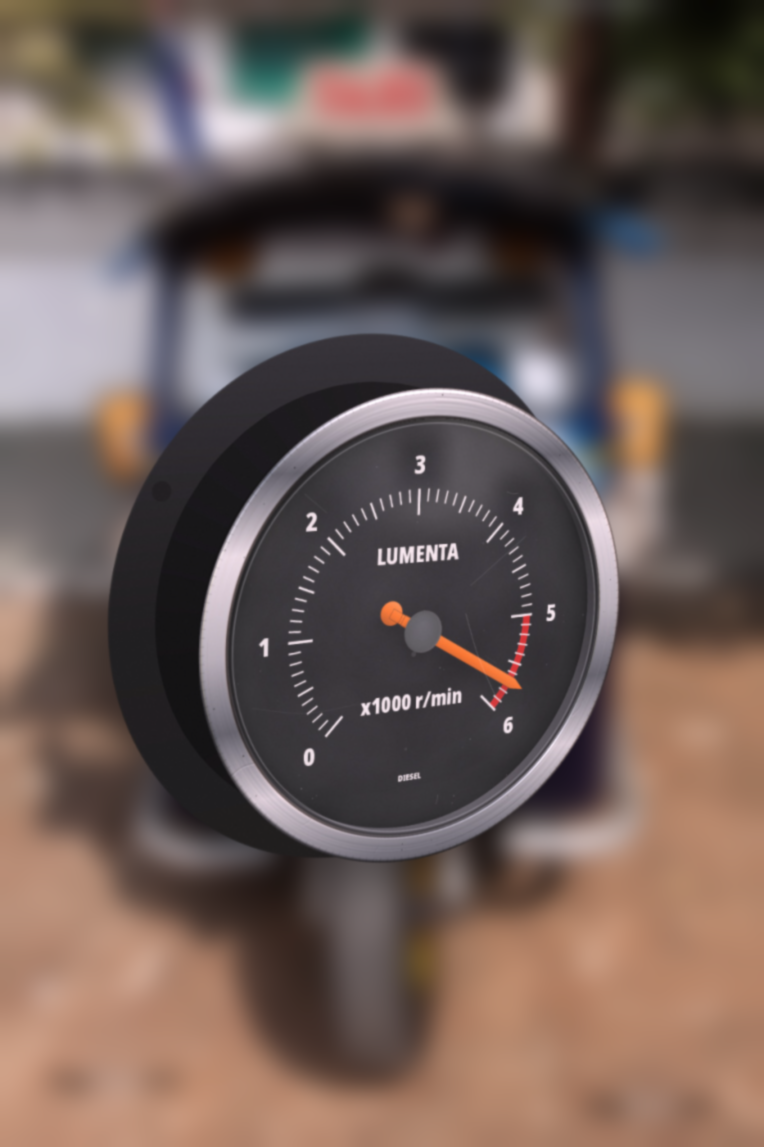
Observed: 5700 rpm
